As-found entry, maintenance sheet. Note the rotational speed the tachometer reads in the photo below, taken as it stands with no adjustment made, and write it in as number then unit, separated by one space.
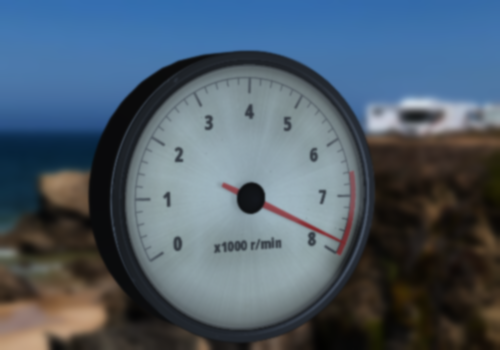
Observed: 7800 rpm
